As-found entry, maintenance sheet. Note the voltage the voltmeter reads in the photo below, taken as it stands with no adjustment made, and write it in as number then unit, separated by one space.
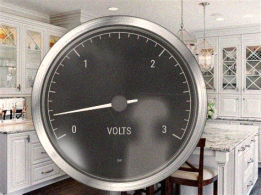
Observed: 0.25 V
